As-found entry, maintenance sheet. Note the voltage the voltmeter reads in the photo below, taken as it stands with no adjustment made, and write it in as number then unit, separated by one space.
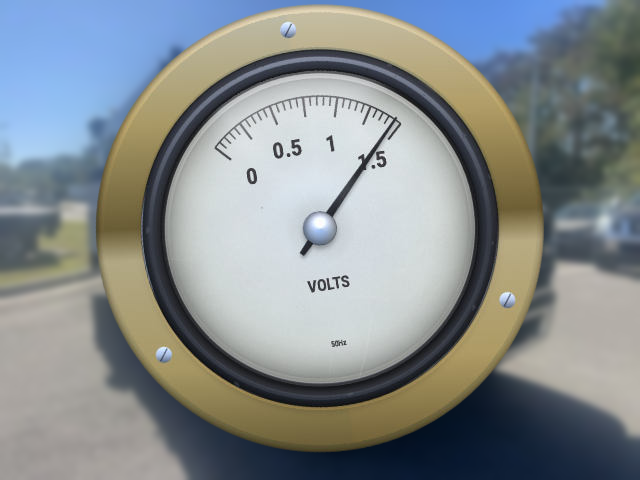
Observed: 1.45 V
